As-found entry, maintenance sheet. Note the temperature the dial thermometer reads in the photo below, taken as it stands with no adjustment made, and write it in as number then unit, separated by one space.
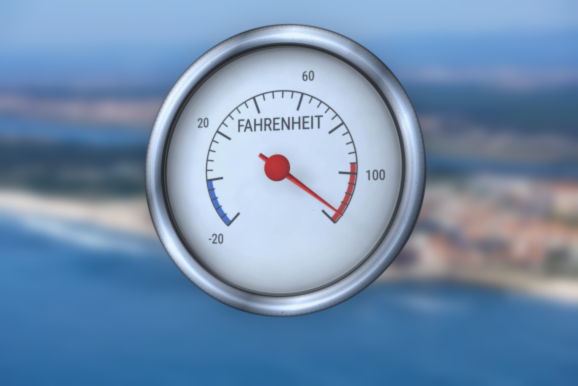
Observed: 116 °F
